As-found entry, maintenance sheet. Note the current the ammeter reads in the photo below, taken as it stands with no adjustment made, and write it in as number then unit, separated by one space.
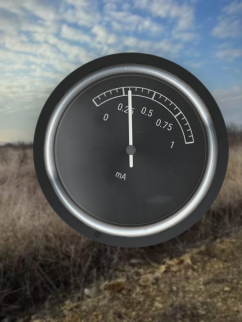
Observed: 0.3 mA
